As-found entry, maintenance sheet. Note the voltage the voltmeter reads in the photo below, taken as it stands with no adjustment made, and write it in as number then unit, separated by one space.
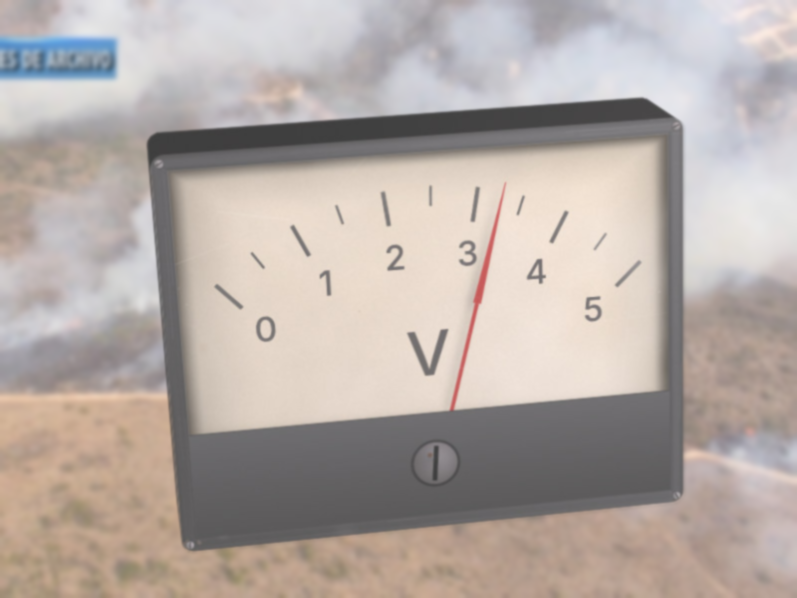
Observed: 3.25 V
